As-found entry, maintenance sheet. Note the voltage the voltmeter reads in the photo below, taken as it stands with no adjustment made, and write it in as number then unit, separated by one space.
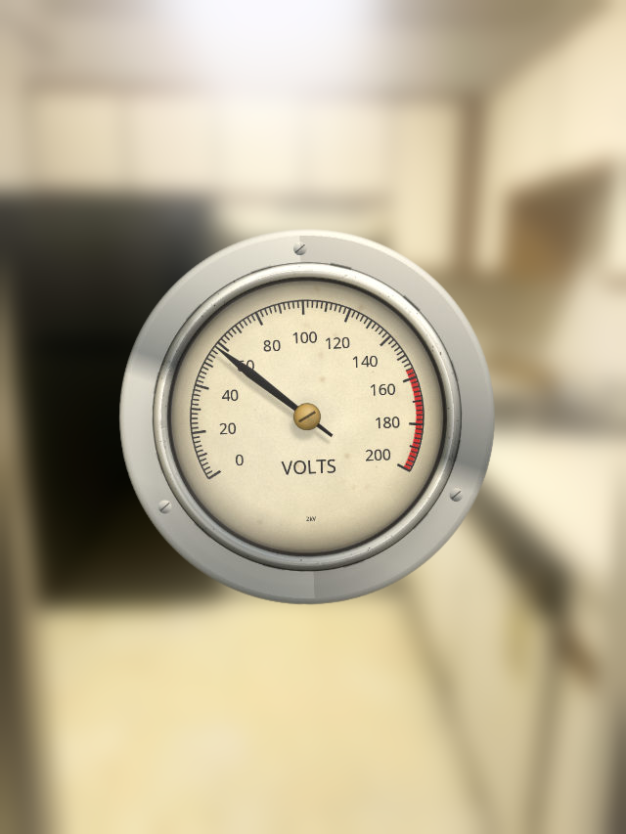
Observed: 58 V
